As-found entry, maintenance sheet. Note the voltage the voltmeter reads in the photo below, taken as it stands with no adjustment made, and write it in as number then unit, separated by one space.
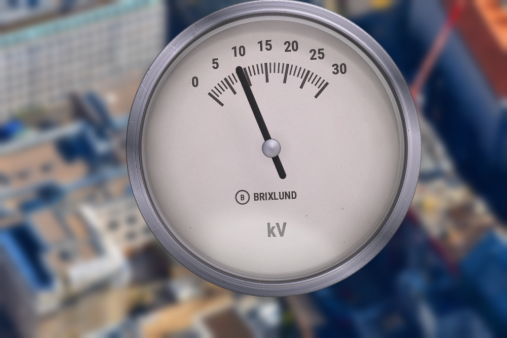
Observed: 9 kV
